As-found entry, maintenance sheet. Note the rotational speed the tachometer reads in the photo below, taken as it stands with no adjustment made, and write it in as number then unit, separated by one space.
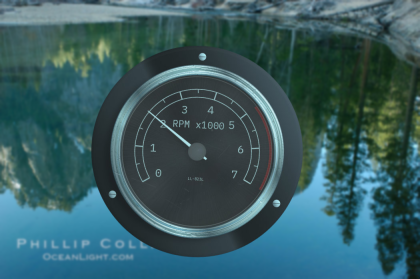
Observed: 2000 rpm
